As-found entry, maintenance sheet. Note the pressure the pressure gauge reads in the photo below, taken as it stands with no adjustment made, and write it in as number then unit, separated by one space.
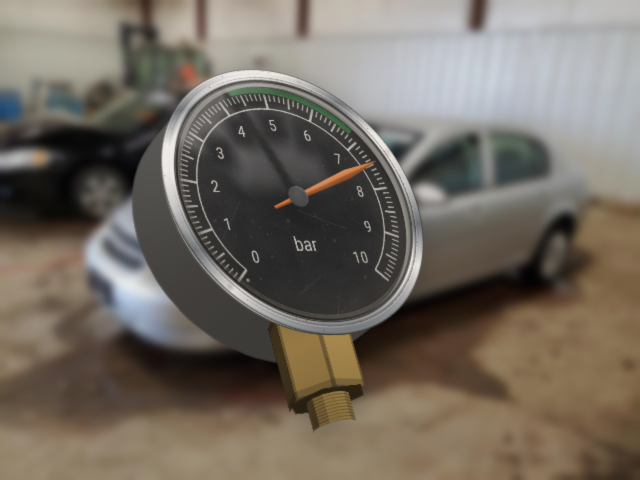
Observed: 7.5 bar
